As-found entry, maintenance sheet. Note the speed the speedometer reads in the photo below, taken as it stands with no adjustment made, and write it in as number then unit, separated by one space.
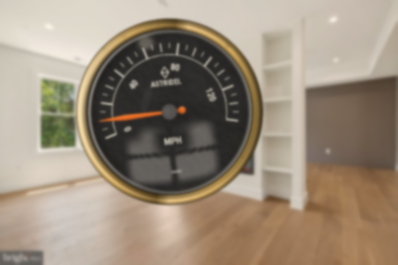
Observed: 10 mph
